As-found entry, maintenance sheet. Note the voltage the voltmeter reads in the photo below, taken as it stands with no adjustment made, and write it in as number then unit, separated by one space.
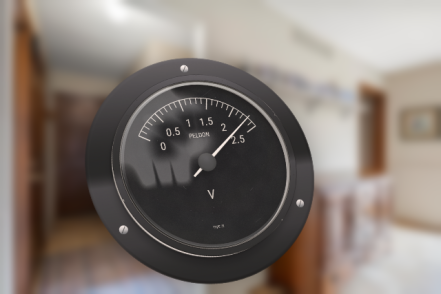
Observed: 2.3 V
